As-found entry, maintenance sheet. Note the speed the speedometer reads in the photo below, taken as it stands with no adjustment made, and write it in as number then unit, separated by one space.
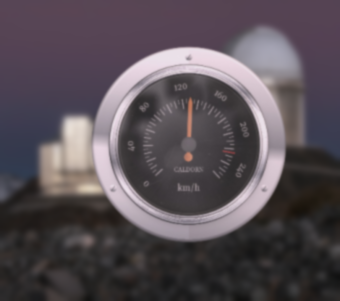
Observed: 130 km/h
